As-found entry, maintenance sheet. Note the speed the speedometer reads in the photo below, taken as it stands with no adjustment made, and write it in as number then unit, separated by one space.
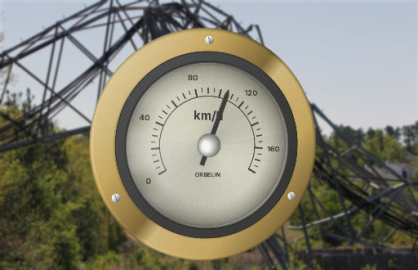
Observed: 105 km/h
